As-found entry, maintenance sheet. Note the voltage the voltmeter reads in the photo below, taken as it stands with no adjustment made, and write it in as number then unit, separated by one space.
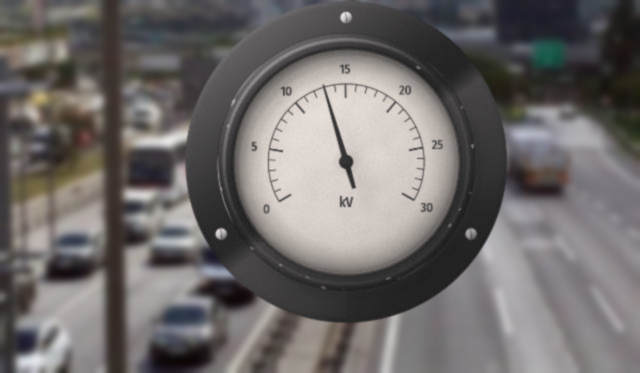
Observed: 13 kV
